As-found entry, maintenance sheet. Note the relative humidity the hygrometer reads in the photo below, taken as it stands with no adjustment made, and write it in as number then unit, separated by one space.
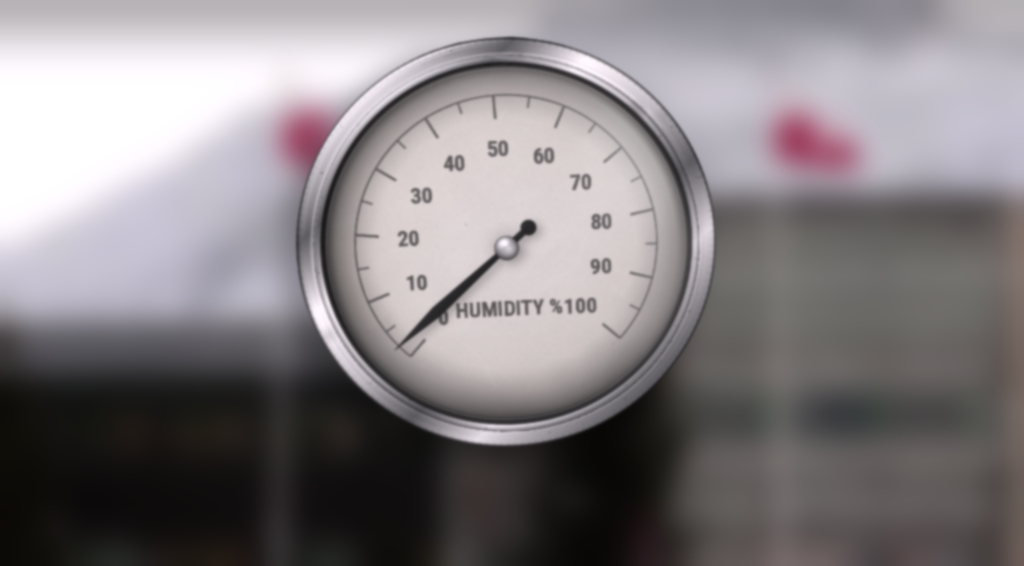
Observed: 2.5 %
